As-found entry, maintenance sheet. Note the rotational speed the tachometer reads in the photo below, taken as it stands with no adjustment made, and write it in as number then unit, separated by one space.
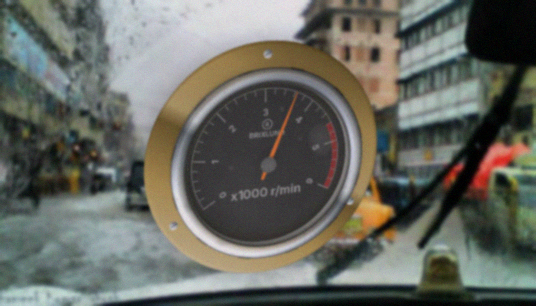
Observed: 3600 rpm
